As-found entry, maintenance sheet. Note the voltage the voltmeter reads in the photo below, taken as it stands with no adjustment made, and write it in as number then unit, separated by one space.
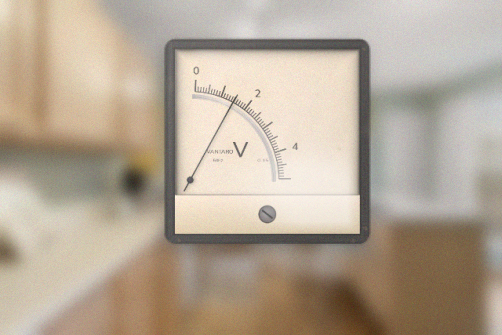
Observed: 1.5 V
